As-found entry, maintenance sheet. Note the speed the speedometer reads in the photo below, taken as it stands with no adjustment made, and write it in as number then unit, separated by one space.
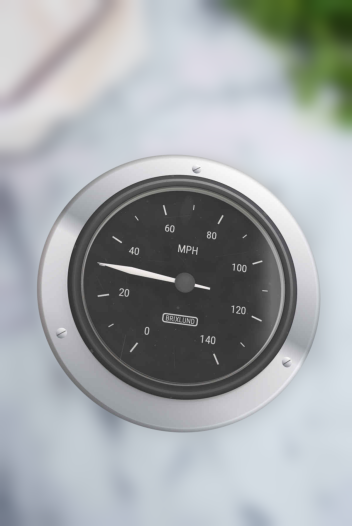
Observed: 30 mph
